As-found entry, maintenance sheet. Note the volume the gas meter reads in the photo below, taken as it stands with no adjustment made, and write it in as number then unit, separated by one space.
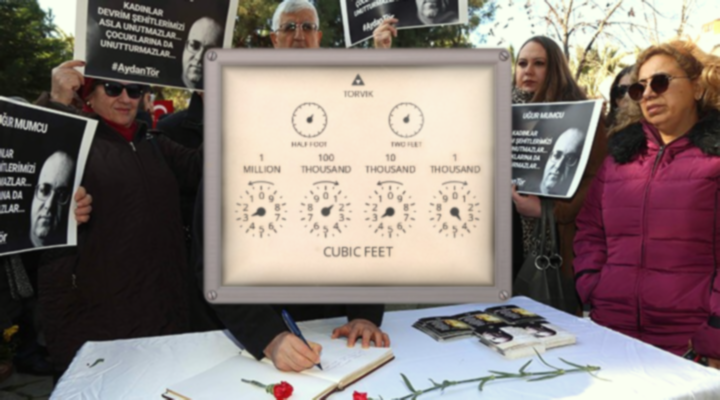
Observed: 313400 ft³
